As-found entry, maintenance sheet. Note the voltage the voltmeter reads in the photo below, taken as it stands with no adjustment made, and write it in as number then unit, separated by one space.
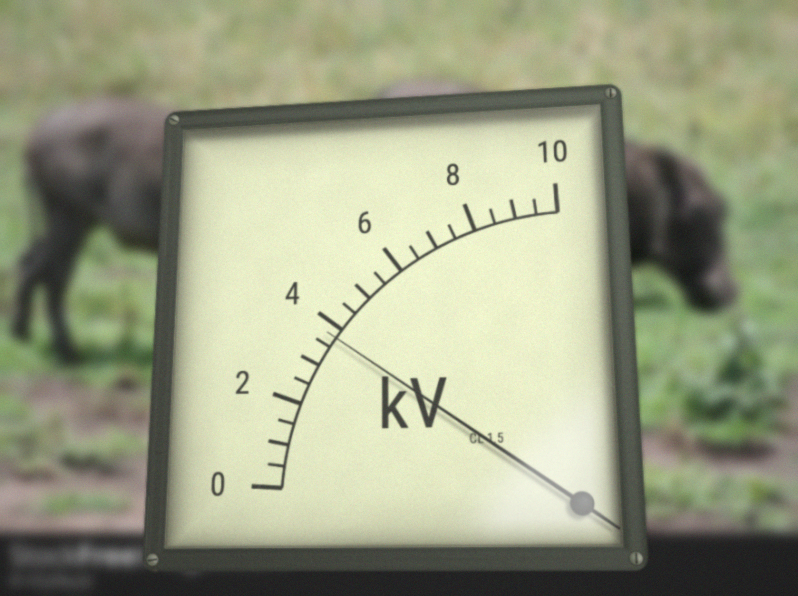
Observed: 3.75 kV
